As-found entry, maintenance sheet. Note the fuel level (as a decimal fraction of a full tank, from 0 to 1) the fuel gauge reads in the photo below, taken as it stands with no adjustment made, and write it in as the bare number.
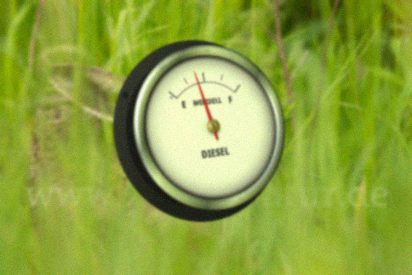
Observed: 0.375
